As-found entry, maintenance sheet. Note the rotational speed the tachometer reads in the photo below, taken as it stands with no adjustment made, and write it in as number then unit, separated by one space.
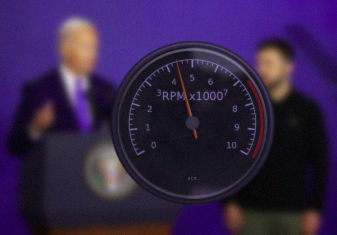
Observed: 4400 rpm
